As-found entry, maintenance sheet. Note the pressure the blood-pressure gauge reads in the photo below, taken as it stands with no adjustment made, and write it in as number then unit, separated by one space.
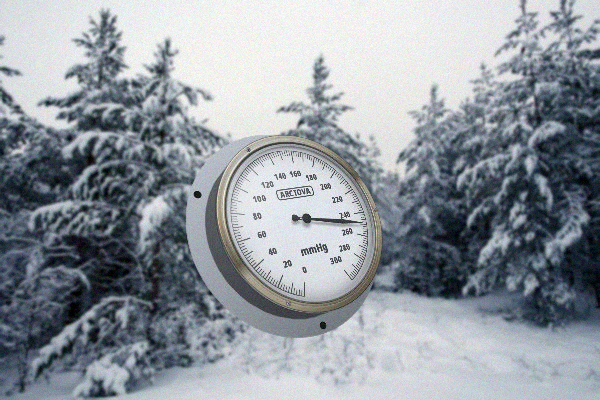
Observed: 250 mmHg
